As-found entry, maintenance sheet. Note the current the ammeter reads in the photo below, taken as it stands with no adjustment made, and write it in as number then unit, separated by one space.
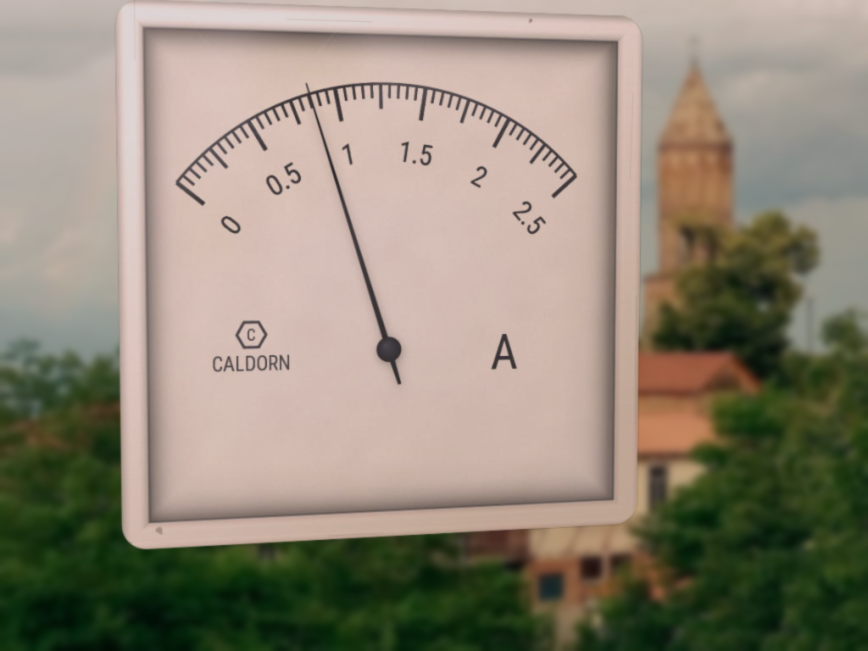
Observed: 0.85 A
